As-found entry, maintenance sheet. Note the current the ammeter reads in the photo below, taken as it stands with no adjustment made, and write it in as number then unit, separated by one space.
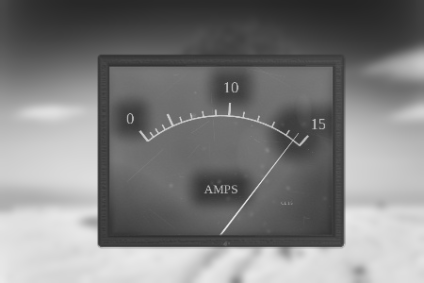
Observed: 14.5 A
